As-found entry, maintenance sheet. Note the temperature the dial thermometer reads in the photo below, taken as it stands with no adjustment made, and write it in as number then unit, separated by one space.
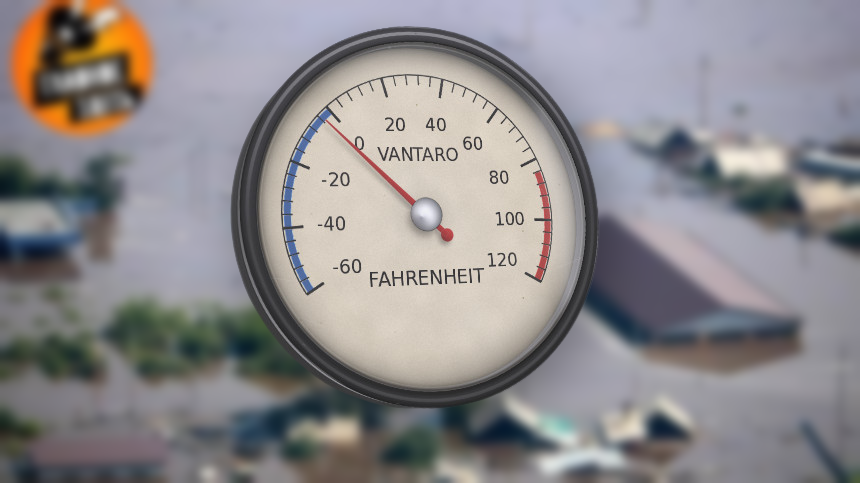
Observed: -4 °F
